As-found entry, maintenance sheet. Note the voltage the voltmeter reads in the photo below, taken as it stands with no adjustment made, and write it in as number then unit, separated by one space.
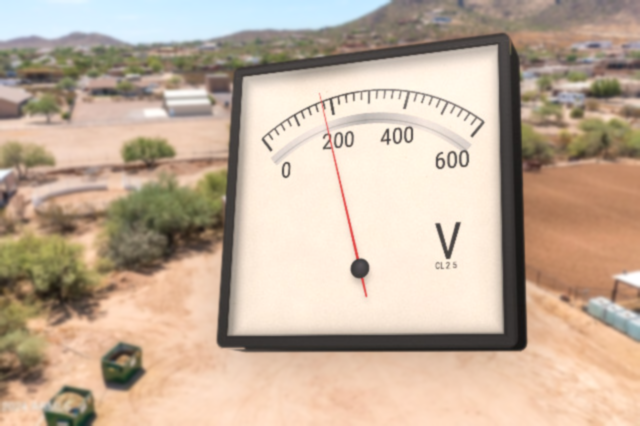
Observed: 180 V
